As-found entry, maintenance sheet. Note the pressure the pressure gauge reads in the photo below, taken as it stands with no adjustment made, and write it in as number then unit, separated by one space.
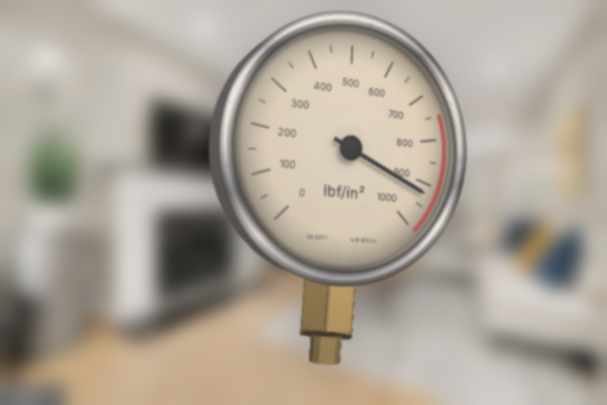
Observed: 925 psi
